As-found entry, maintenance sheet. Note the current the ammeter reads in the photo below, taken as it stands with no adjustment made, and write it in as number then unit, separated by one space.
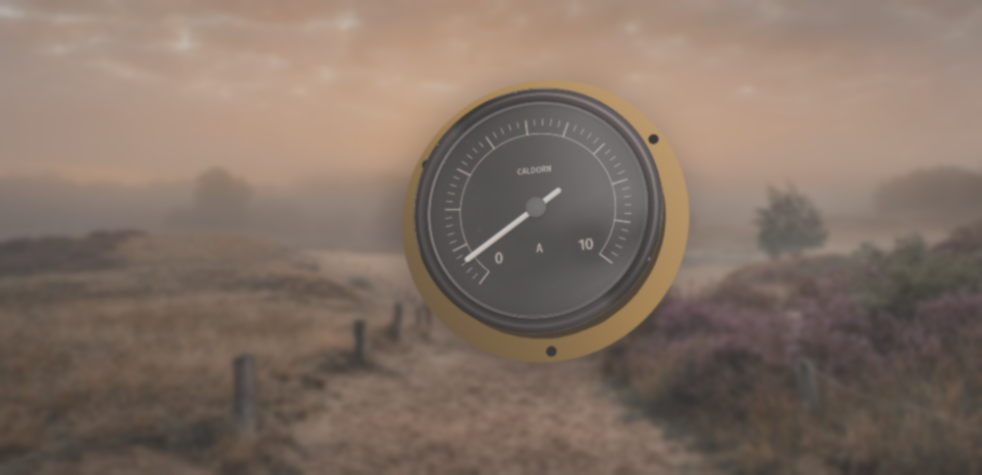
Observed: 0.6 A
